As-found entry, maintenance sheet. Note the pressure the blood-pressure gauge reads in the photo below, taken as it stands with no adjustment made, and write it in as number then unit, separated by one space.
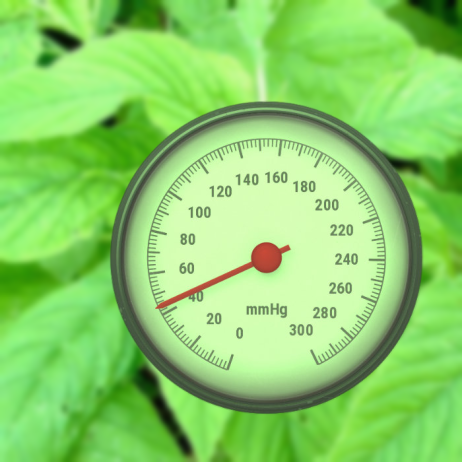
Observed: 44 mmHg
